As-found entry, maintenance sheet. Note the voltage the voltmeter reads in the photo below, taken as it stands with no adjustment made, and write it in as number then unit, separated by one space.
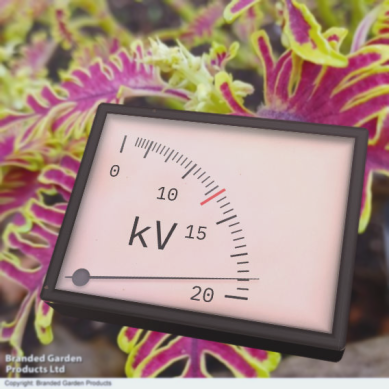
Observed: 19 kV
